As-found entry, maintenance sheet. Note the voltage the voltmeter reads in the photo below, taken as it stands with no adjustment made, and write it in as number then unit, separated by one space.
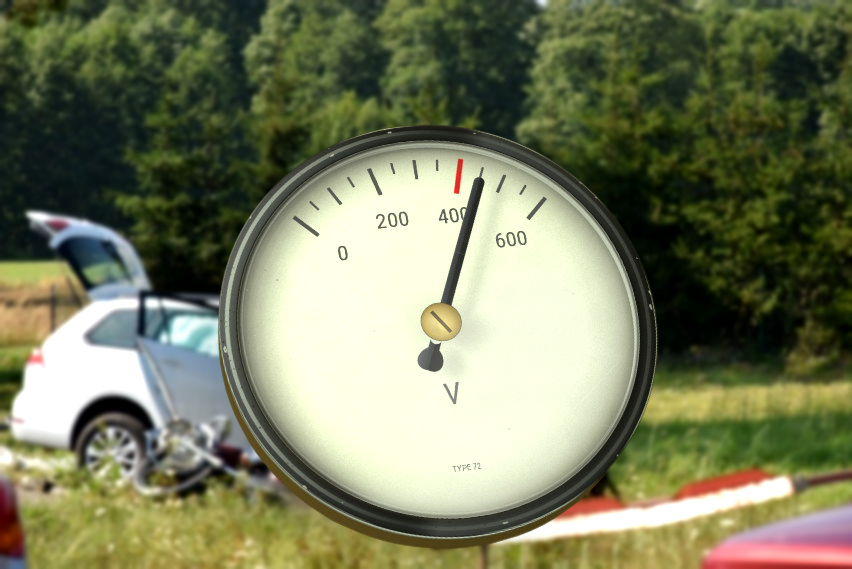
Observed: 450 V
